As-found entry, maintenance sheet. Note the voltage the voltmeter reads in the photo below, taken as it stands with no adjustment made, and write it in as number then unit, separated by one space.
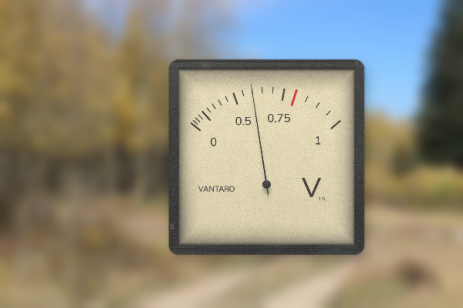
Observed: 0.6 V
